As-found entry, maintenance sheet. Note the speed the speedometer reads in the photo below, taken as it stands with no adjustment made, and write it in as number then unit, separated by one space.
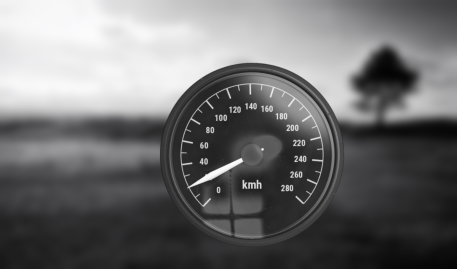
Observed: 20 km/h
